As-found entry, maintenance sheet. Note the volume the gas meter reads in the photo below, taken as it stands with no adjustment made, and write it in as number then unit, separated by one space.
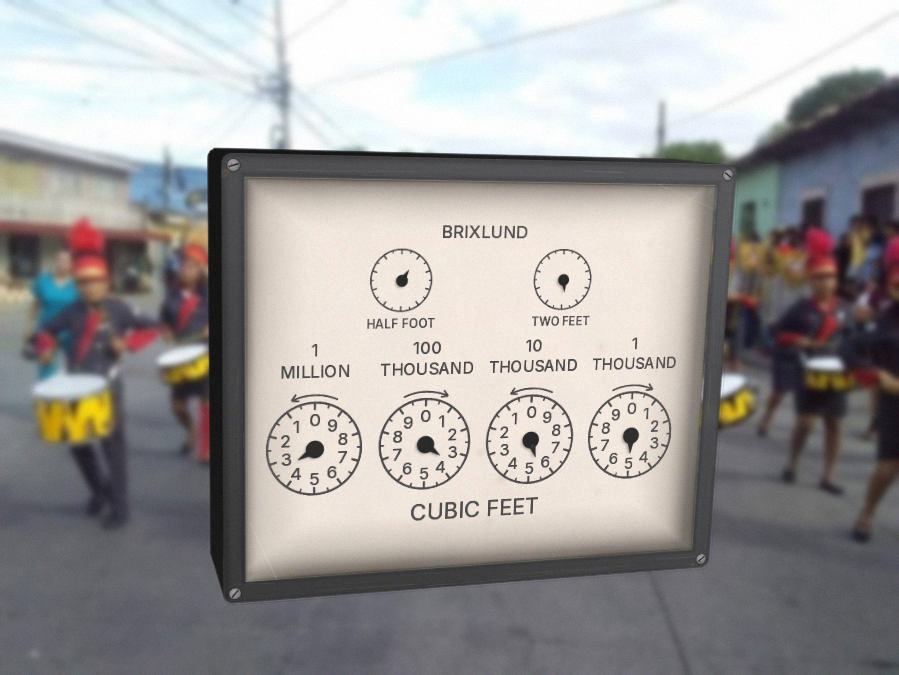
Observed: 335500 ft³
